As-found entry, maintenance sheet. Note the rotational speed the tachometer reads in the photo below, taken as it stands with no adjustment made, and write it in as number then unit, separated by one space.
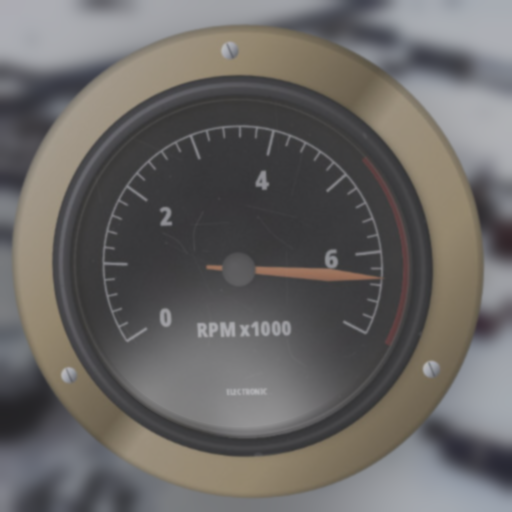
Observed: 6300 rpm
